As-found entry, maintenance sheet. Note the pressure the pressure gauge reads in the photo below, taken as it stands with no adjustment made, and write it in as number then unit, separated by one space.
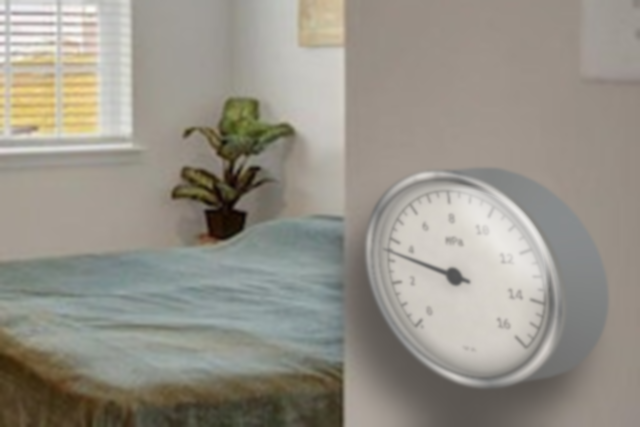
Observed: 3.5 MPa
